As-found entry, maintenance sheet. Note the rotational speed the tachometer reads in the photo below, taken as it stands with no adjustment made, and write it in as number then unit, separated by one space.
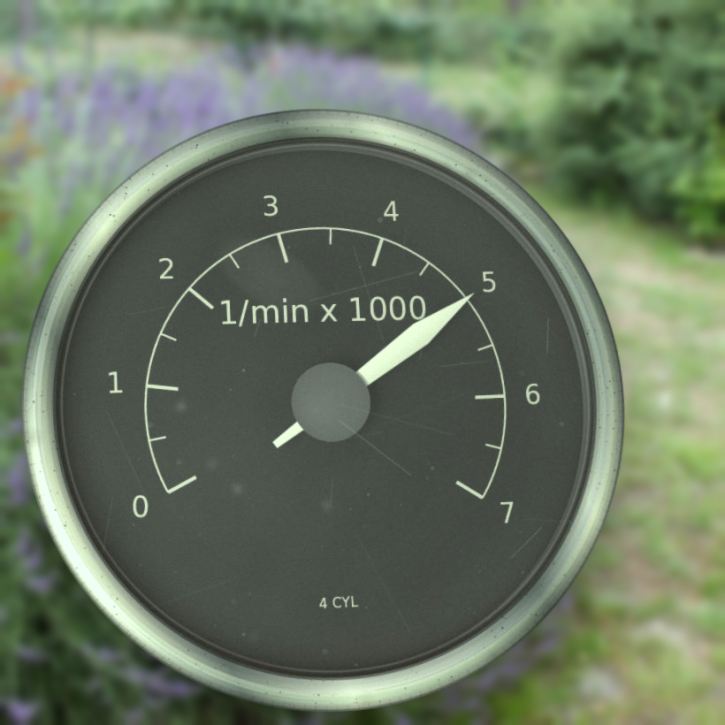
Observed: 5000 rpm
